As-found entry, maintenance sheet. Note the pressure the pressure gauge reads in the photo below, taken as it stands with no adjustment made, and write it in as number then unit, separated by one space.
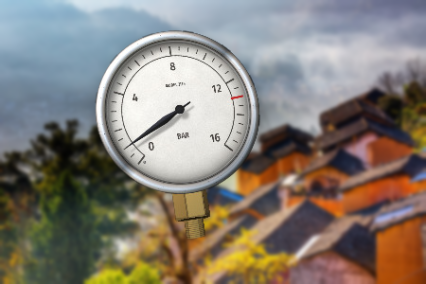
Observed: 1 bar
